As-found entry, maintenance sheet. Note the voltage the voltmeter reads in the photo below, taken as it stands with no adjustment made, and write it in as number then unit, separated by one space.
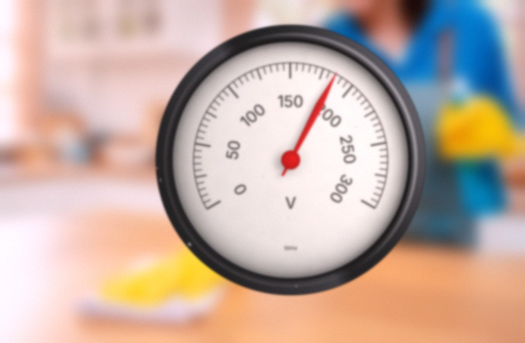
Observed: 185 V
